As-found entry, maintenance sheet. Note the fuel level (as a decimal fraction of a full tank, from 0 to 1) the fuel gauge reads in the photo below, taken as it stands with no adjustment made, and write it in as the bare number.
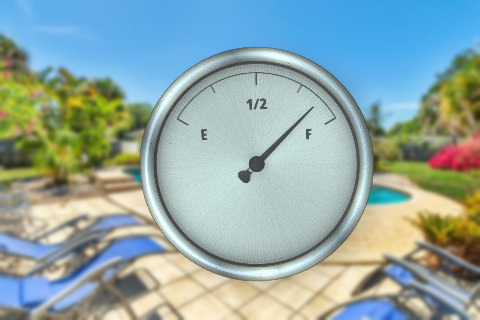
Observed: 0.875
